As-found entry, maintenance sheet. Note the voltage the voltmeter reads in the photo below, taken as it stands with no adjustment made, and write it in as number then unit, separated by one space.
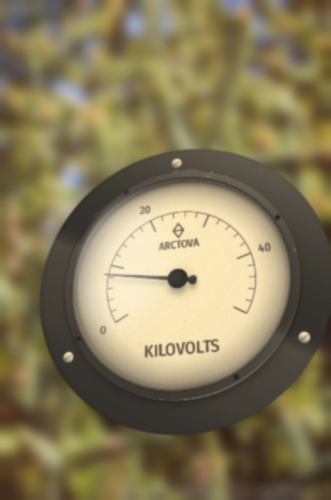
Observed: 8 kV
